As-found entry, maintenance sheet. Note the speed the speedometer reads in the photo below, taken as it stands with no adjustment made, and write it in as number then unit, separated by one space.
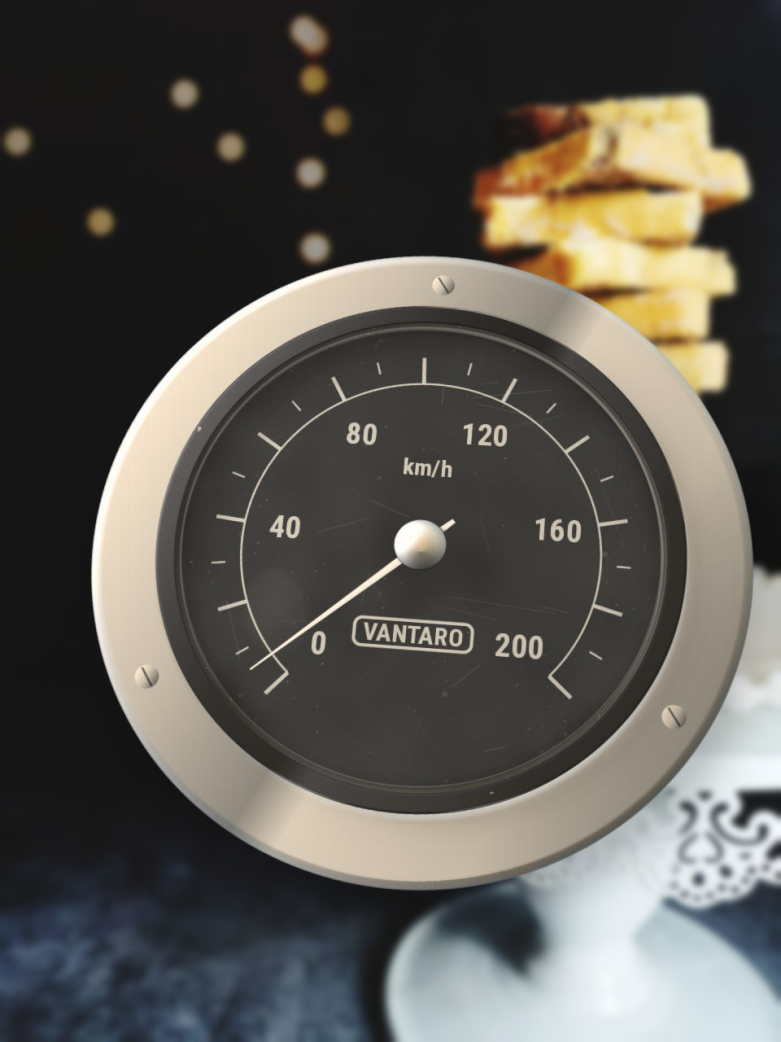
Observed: 5 km/h
